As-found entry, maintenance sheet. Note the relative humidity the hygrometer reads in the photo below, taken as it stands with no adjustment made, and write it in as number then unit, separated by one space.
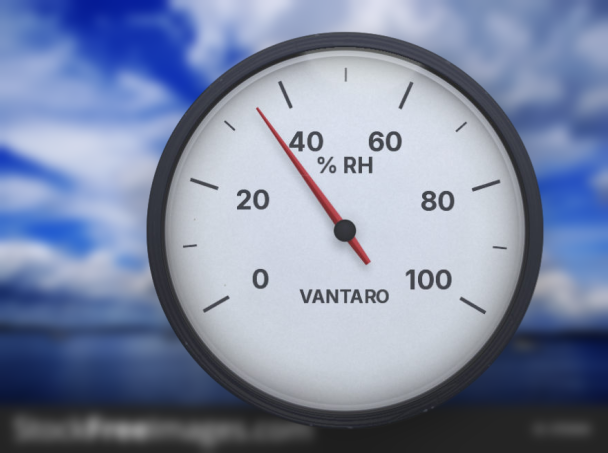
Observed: 35 %
